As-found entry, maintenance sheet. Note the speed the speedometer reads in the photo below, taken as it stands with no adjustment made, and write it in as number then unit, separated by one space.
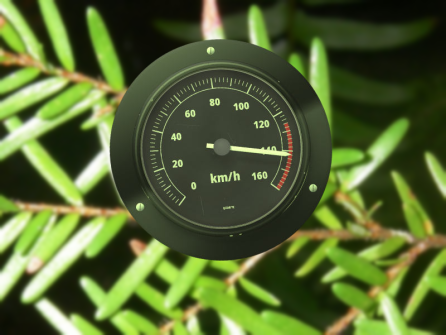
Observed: 142 km/h
